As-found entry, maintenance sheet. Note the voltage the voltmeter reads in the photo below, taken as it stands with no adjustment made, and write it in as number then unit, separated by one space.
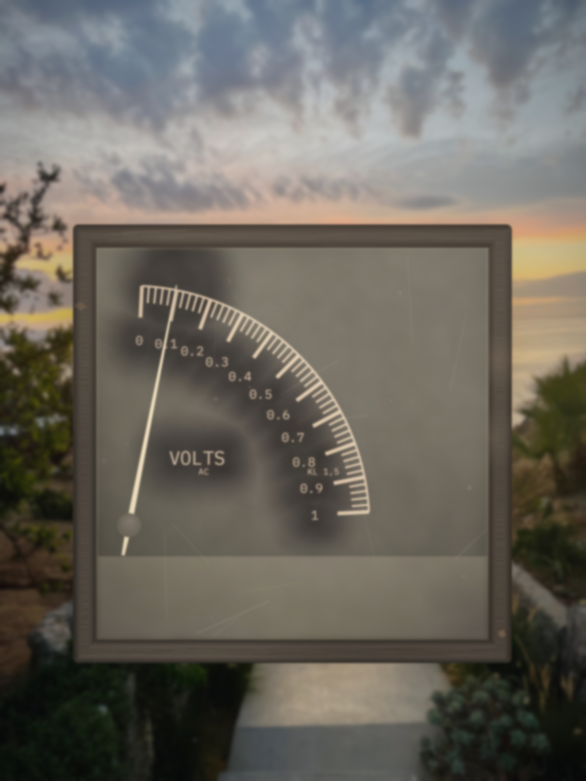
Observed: 0.1 V
